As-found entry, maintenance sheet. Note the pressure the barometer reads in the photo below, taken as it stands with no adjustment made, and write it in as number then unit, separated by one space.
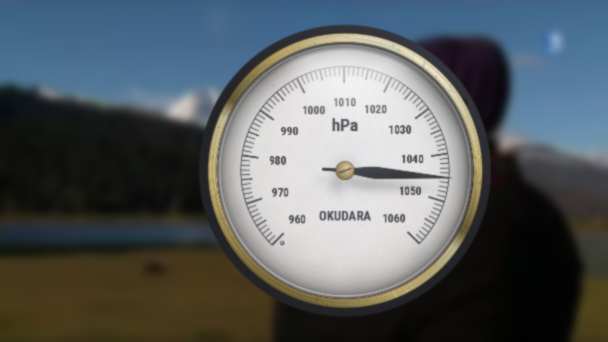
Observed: 1045 hPa
